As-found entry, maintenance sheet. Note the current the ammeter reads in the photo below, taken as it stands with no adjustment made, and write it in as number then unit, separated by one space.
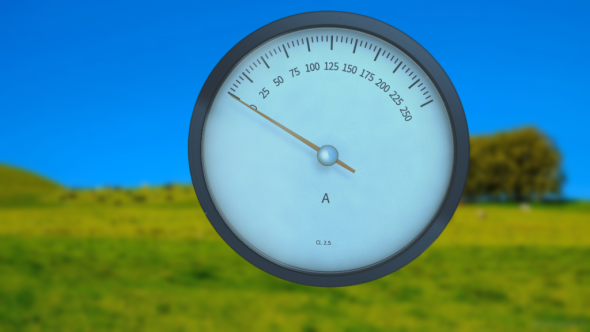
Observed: 0 A
